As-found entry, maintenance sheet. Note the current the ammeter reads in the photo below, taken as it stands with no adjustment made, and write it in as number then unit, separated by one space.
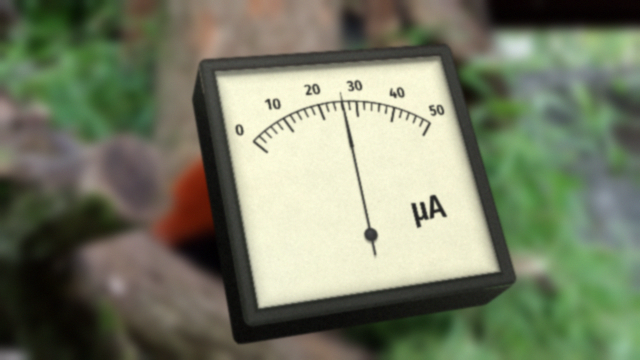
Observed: 26 µA
